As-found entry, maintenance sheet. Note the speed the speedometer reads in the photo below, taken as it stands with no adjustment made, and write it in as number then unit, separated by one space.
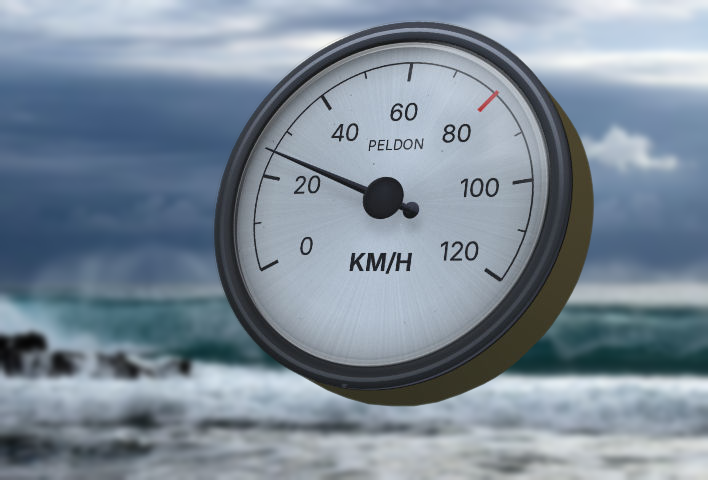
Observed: 25 km/h
